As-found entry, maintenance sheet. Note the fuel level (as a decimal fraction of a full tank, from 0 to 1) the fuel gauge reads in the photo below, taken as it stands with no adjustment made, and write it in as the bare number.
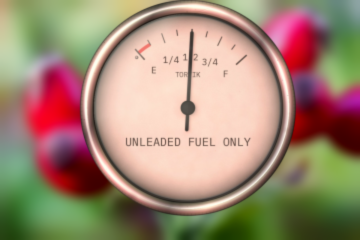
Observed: 0.5
